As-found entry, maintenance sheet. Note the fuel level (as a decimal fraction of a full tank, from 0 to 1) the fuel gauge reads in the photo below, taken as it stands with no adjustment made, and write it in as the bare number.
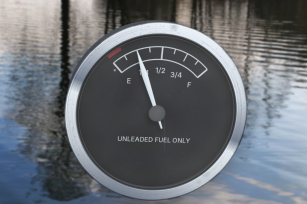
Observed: 0.25
